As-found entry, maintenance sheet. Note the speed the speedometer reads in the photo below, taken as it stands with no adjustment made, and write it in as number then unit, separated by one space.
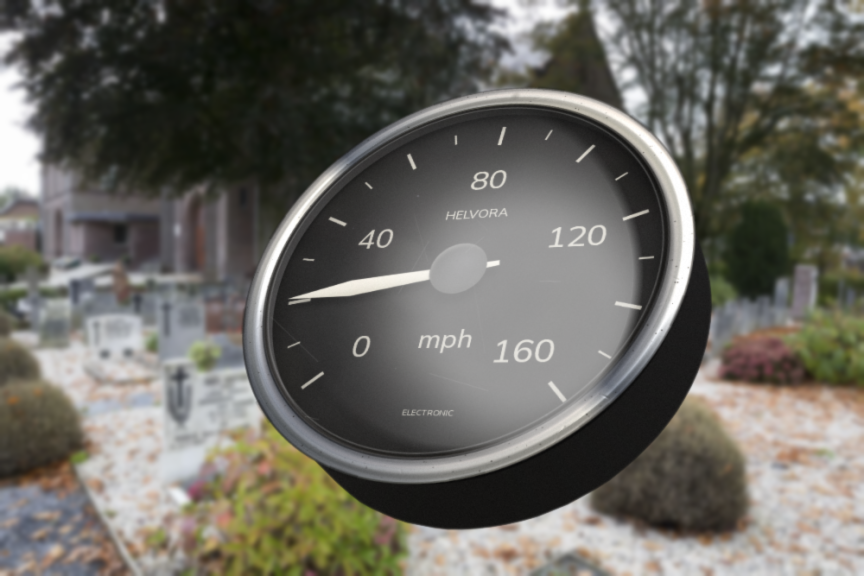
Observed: 20 mph
